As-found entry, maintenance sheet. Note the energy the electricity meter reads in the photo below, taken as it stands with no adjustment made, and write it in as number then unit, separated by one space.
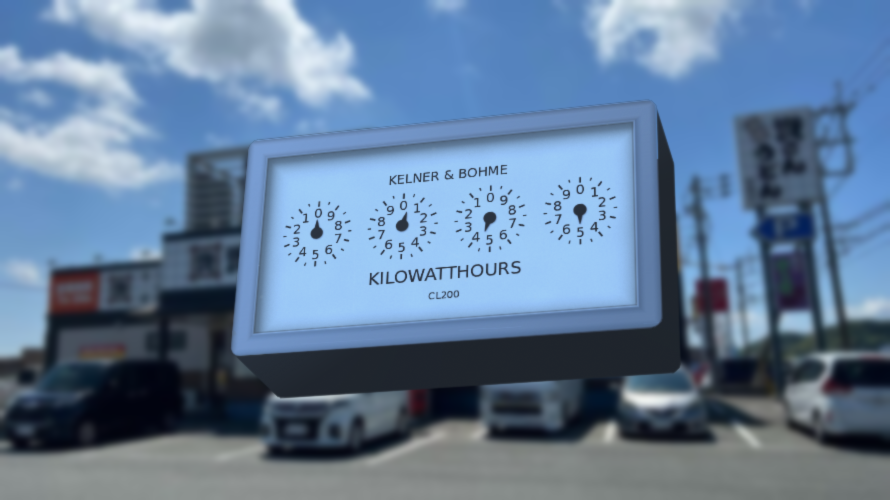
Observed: 45 kWh
